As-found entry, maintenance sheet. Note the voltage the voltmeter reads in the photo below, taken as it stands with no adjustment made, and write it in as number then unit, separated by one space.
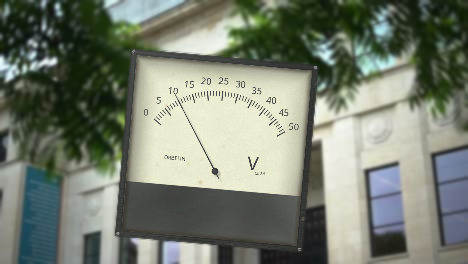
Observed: 10 V
